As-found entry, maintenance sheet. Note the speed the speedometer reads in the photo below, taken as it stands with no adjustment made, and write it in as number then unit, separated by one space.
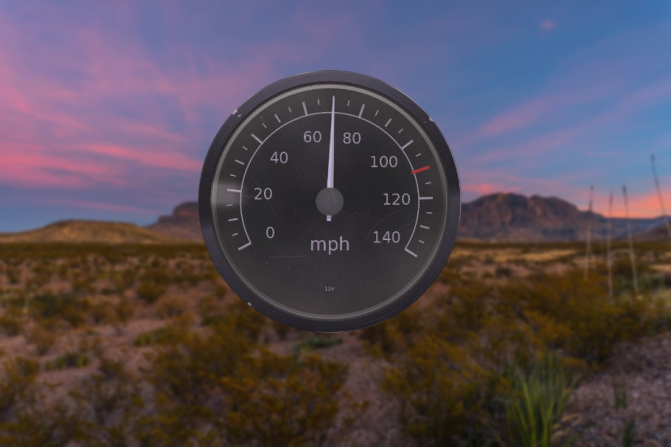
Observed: 70 mph
